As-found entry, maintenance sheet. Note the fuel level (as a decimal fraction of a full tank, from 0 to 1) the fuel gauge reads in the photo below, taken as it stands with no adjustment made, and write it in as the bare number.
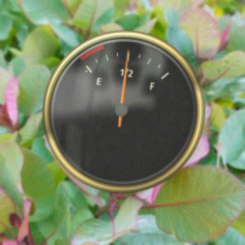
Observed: 0.5
